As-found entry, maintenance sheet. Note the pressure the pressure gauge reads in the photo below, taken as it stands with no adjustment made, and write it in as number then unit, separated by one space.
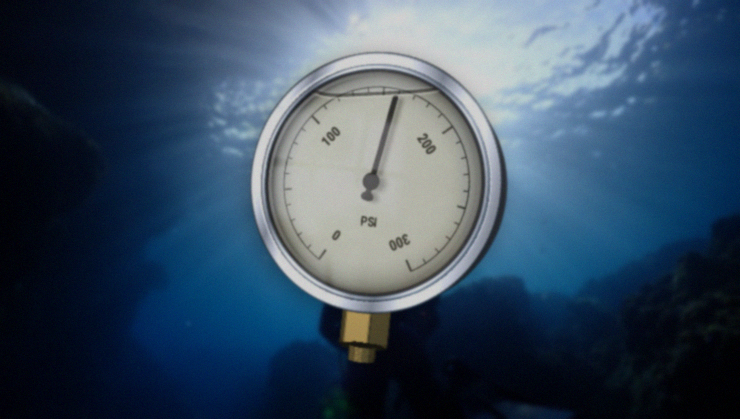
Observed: 160 psi
